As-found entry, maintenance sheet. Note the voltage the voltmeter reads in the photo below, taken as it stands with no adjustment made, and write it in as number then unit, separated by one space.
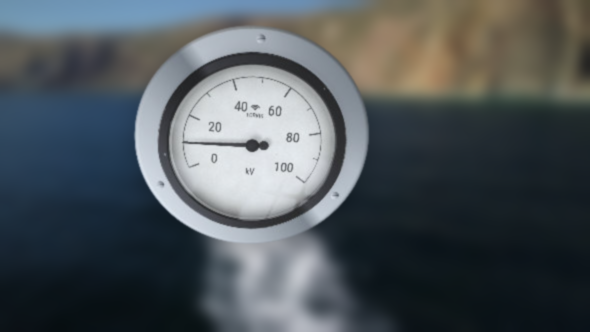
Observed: 10 kV
